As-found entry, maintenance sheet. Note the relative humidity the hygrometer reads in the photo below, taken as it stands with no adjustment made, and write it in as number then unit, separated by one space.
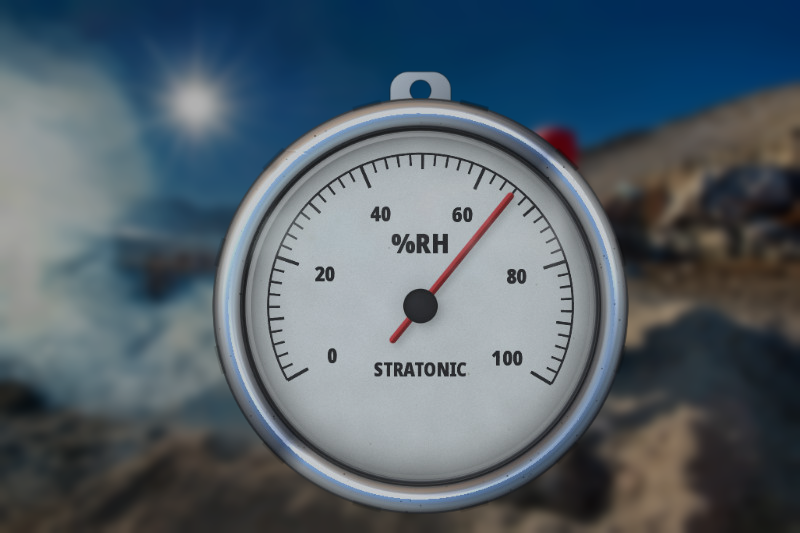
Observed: 66 %
